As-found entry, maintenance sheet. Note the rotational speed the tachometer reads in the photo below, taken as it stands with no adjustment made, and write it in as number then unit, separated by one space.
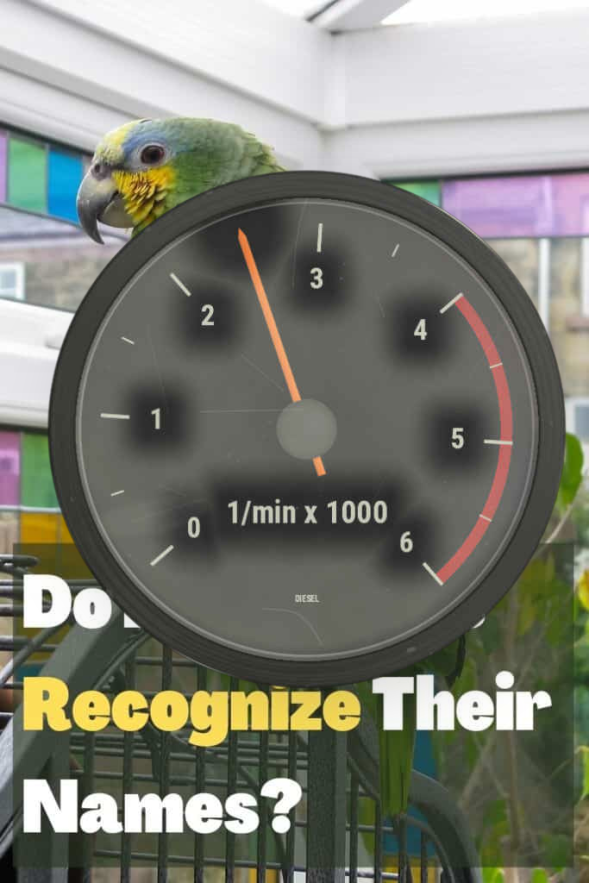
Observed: 2500 rpm
